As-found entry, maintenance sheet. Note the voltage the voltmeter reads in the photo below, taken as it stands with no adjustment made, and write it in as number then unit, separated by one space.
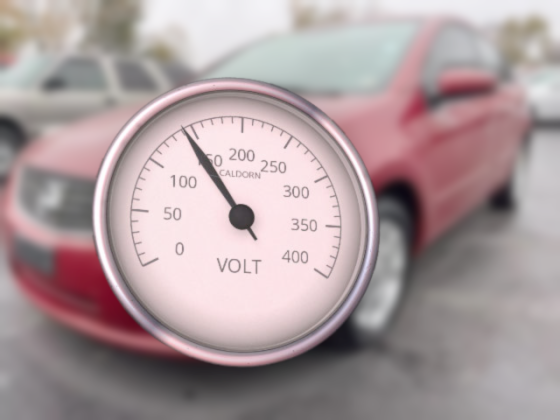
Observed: 140 V
